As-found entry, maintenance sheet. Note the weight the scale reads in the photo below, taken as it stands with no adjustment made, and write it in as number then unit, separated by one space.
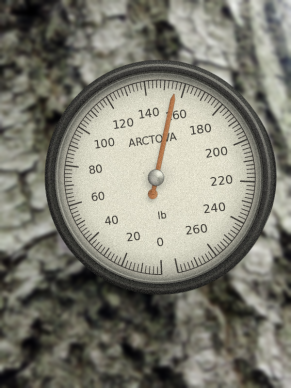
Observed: 156 lb
